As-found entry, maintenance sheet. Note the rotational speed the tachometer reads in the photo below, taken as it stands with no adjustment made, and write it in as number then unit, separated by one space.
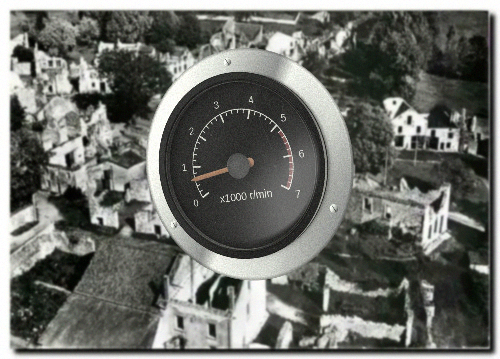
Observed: 600 rpm
